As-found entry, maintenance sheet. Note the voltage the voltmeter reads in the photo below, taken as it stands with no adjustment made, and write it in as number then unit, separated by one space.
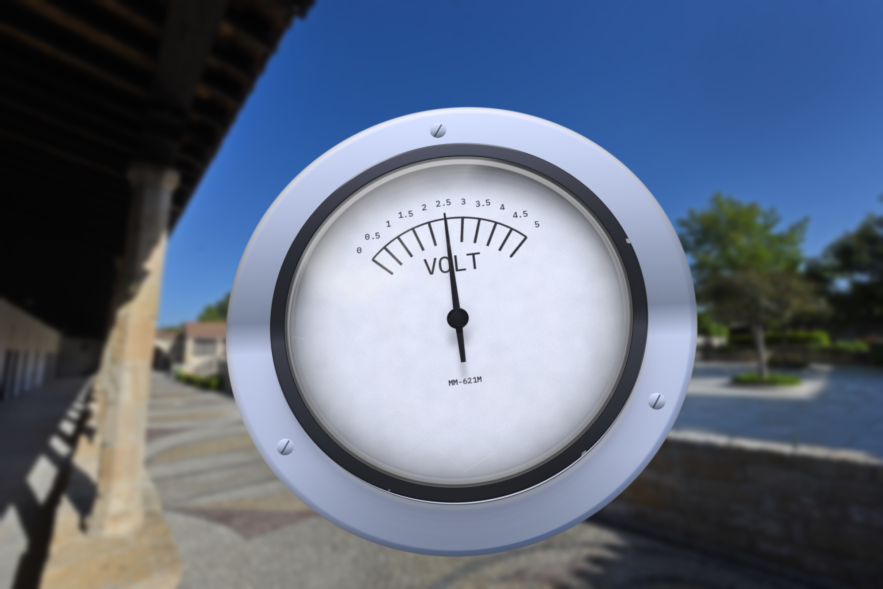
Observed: 2.5 V
